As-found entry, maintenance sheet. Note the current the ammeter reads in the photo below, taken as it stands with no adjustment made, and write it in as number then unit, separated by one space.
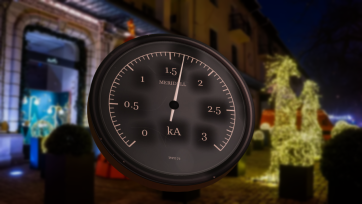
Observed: 1.65 kA
